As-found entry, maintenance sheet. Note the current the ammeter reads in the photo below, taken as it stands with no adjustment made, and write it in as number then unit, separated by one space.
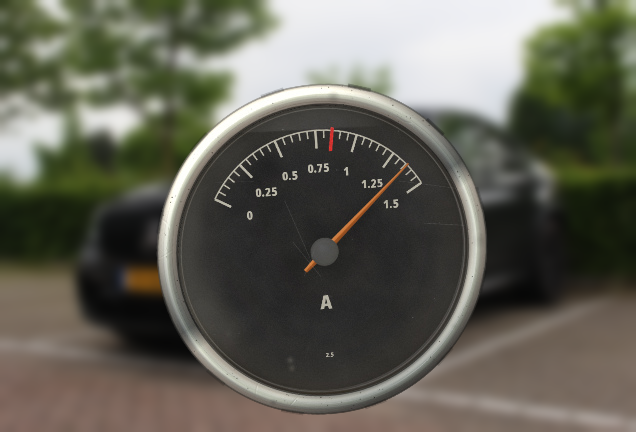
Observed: 1.35 A
